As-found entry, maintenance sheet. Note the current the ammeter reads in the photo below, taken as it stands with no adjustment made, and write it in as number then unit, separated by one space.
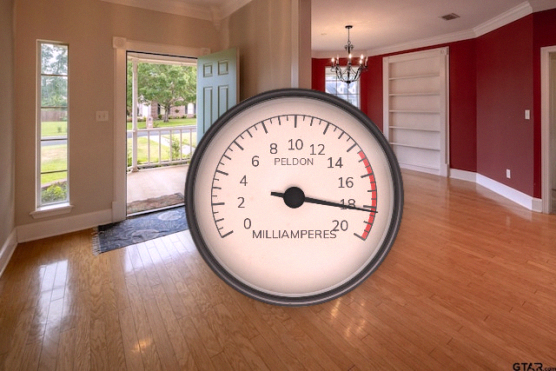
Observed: 18.25 mA
